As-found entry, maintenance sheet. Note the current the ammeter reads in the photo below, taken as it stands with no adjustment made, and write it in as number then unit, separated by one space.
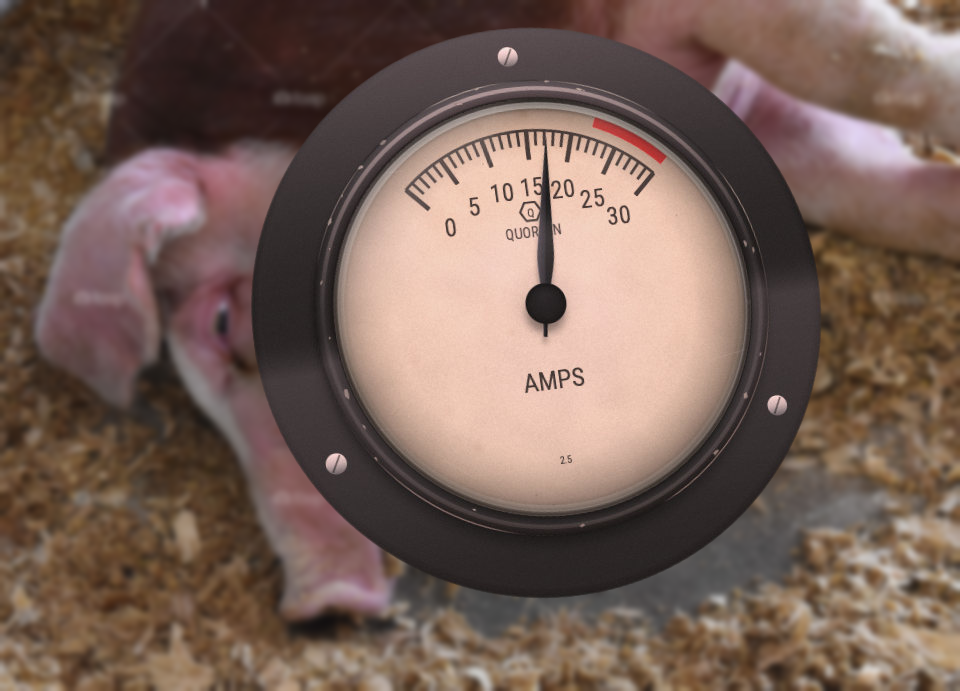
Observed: 17 A
